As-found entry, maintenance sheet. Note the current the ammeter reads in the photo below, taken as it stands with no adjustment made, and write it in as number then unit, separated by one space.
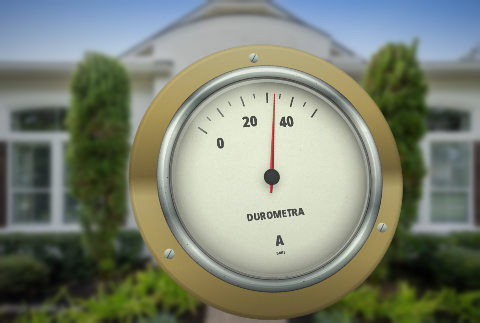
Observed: 32.5 A
